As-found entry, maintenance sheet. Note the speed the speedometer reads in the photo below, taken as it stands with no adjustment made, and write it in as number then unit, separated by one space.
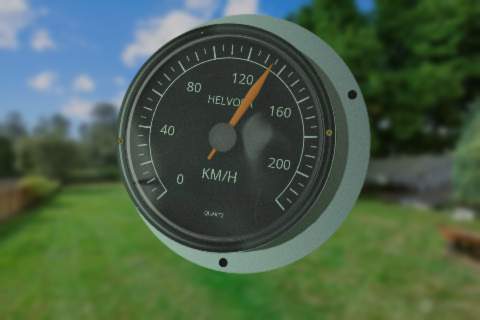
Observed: 135 km/h
